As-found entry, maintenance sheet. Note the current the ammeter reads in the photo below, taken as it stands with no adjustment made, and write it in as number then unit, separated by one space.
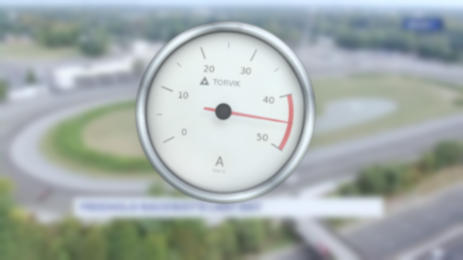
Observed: 45 A
